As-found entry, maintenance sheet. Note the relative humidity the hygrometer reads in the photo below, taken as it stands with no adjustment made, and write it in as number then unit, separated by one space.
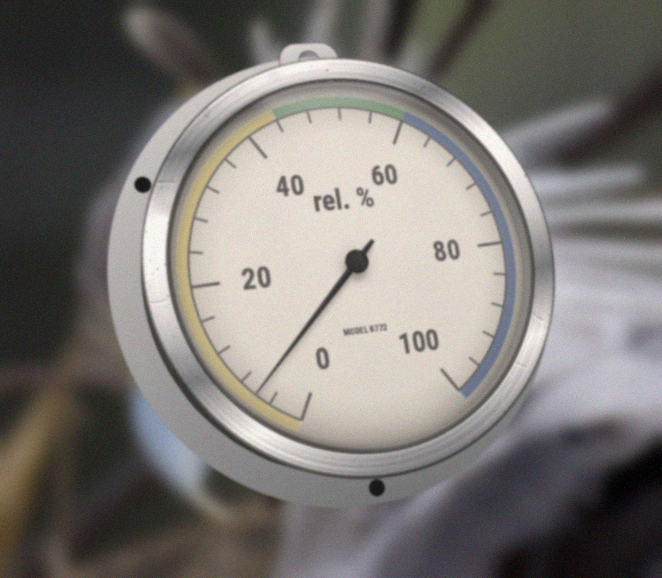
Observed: 6 %
